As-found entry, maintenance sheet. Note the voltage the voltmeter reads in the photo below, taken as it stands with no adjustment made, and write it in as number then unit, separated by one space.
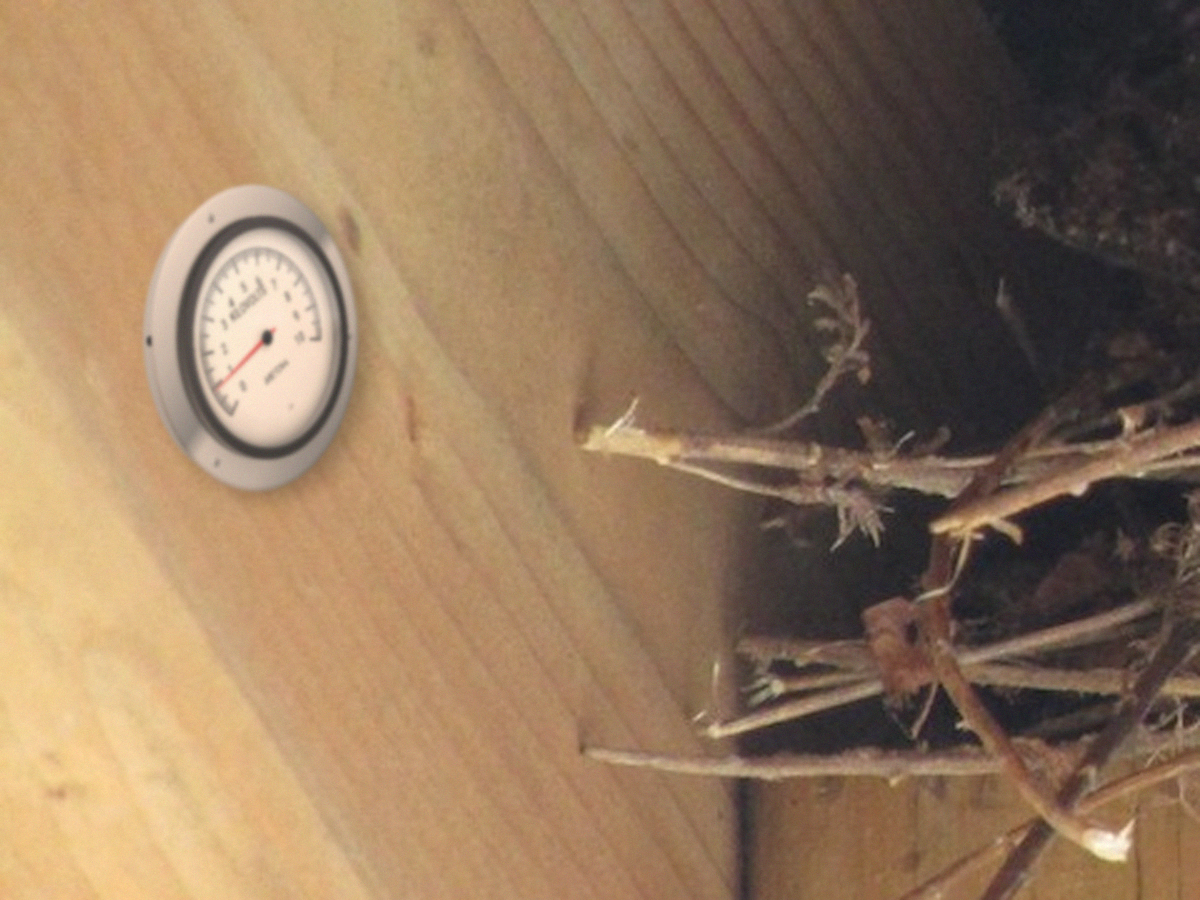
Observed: 1 kV
